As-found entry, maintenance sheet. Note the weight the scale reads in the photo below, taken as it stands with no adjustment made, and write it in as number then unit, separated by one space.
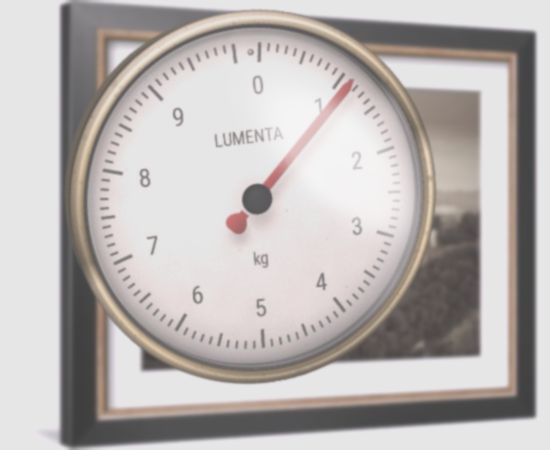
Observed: 1.1 kg
